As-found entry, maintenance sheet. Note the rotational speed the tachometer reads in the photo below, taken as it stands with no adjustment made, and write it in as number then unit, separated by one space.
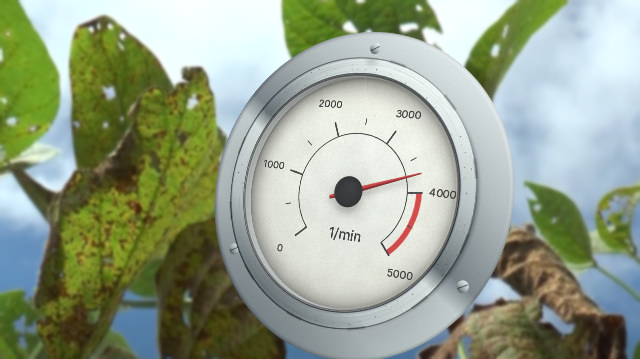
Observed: 3750 rpm
